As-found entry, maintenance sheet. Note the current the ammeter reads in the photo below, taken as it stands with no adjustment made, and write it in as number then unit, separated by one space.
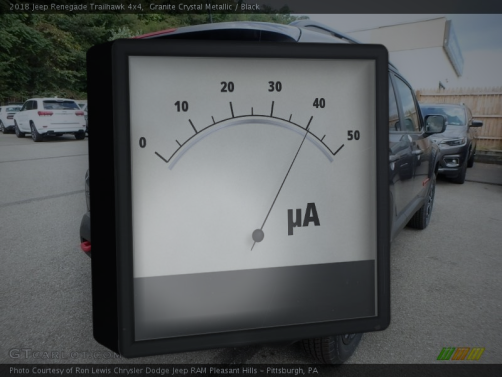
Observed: 40 µA
